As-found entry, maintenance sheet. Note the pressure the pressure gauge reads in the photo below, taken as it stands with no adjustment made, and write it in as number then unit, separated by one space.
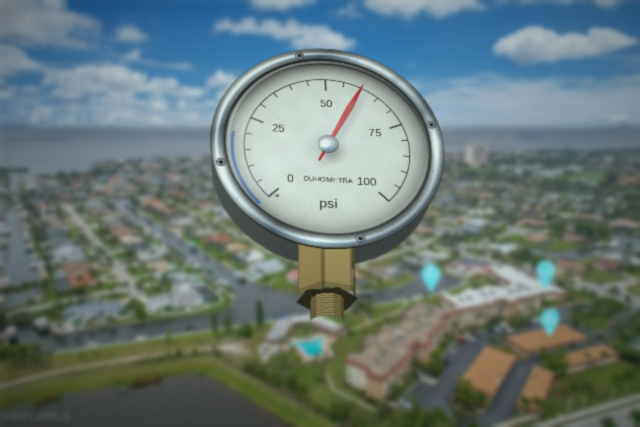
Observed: 60 psi
